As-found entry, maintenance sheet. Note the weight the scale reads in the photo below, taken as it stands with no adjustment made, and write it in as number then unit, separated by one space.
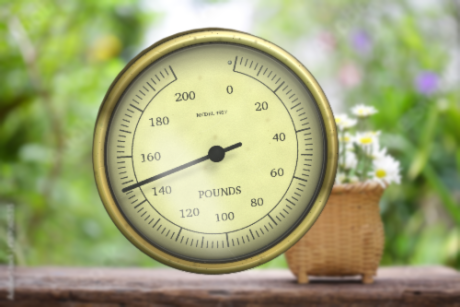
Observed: 148 lb
